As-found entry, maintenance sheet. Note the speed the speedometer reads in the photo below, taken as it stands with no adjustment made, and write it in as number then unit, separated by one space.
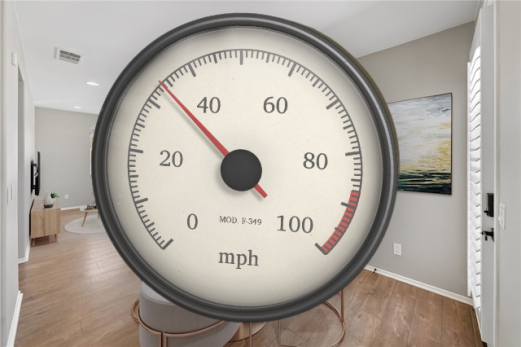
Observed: 34 mph
